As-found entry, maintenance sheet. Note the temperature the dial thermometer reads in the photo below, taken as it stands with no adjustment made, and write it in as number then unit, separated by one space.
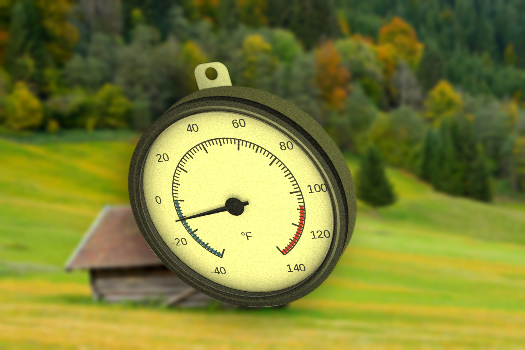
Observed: -10 °F
